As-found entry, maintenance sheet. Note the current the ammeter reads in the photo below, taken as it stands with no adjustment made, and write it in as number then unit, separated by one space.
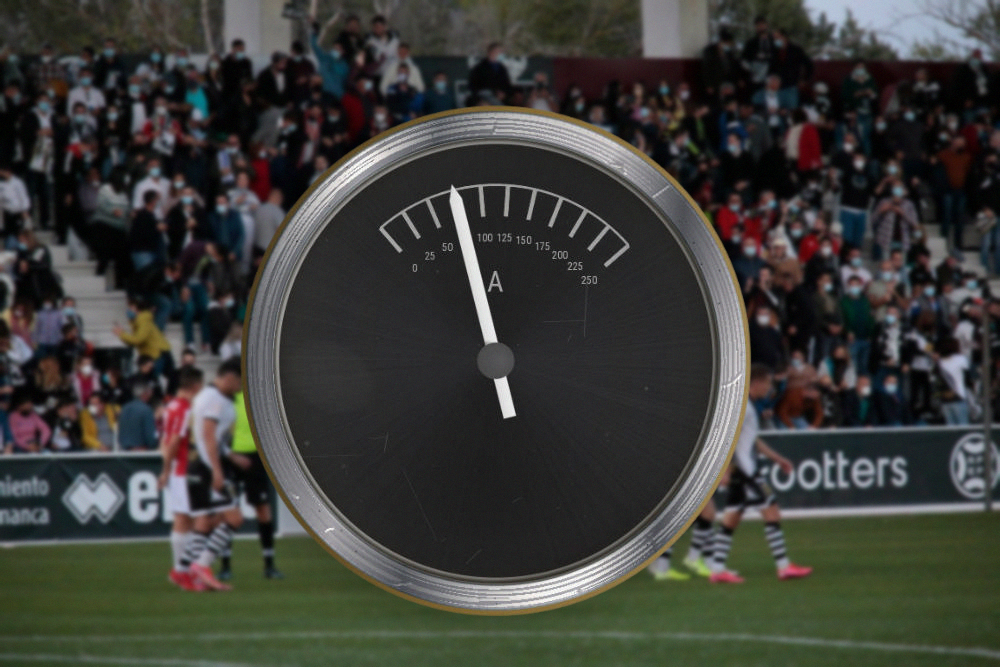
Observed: 75 A
